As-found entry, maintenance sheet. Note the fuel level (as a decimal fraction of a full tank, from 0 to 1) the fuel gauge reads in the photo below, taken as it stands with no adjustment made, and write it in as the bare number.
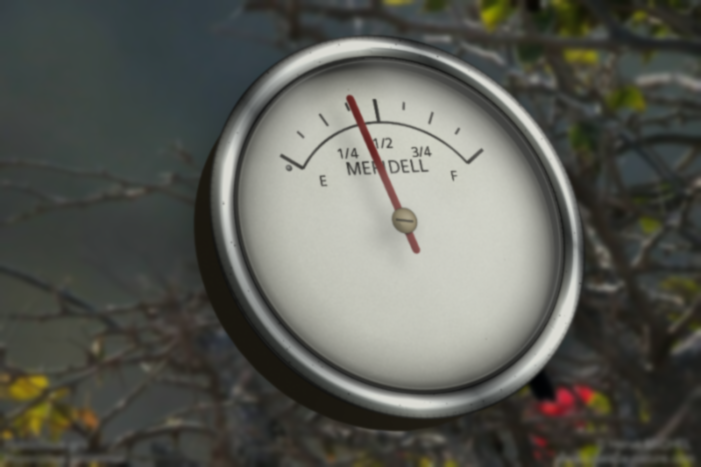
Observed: 0.375
